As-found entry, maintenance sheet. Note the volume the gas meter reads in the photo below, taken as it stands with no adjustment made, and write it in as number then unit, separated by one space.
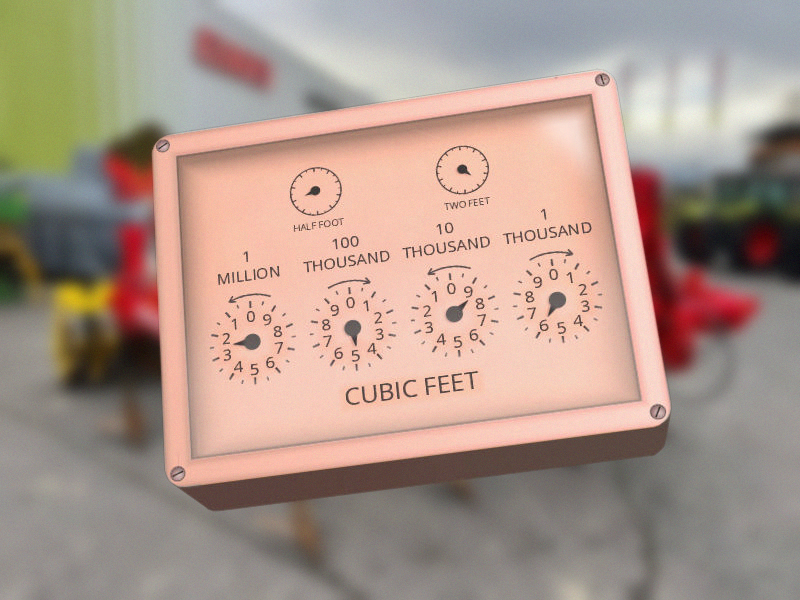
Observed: 248600 ft³
